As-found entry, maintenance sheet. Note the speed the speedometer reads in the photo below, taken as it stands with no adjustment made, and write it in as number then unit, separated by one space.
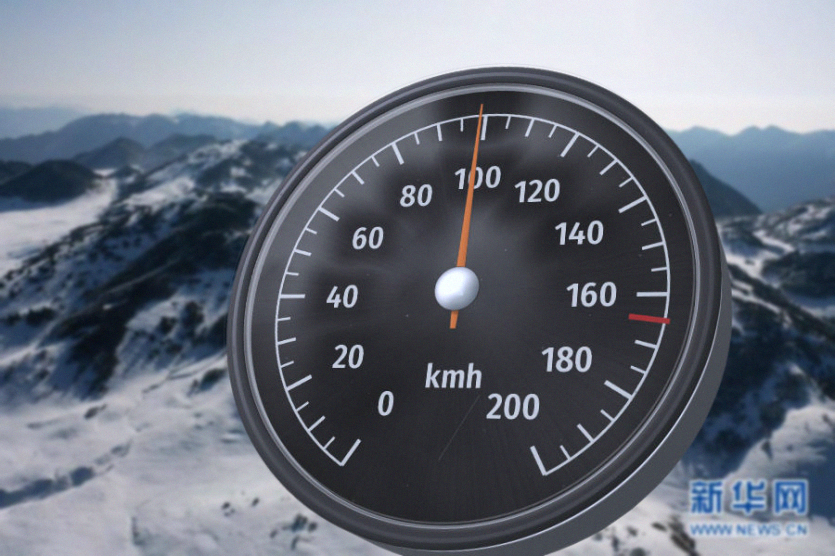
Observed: 100 km/h
